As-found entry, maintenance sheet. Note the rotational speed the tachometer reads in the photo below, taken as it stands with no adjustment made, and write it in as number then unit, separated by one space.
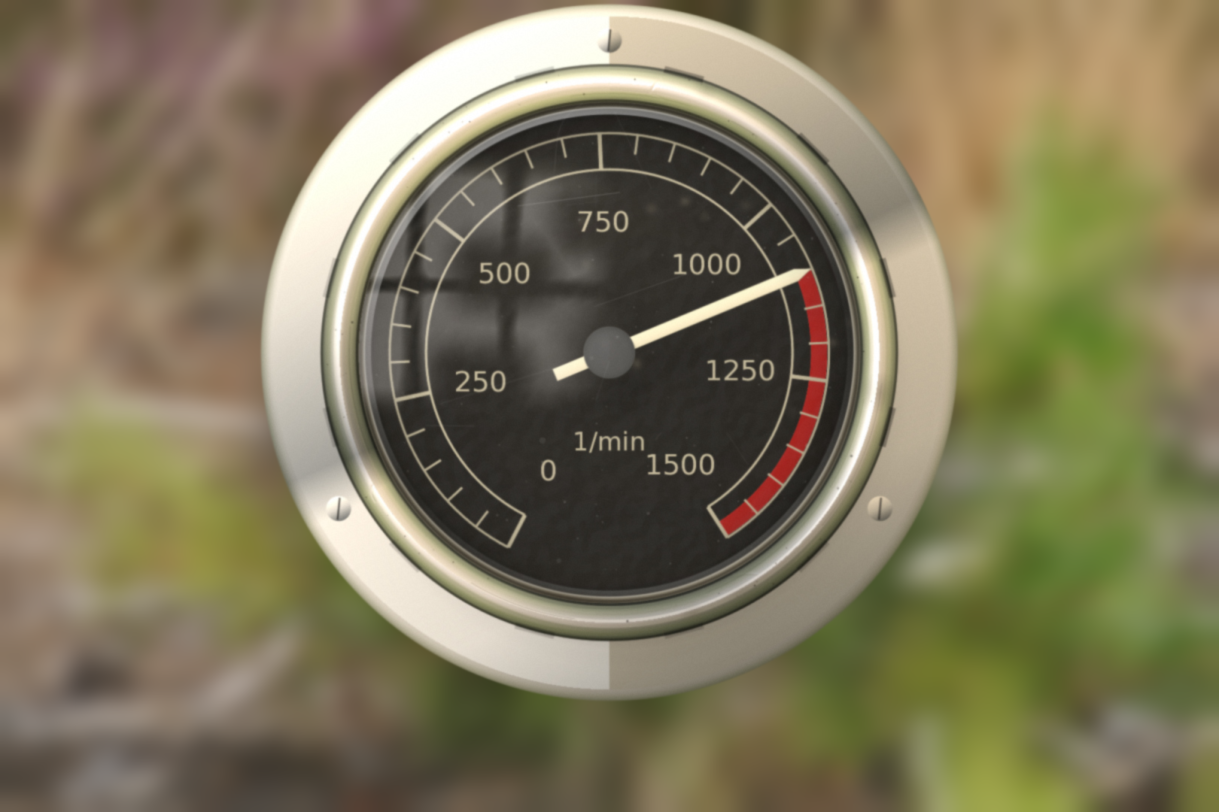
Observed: 1100 rpm
